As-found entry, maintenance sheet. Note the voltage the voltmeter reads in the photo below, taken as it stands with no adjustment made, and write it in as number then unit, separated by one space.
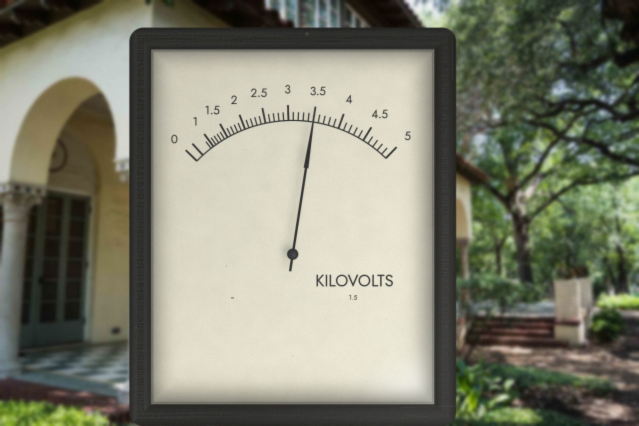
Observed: 3.5 kV
